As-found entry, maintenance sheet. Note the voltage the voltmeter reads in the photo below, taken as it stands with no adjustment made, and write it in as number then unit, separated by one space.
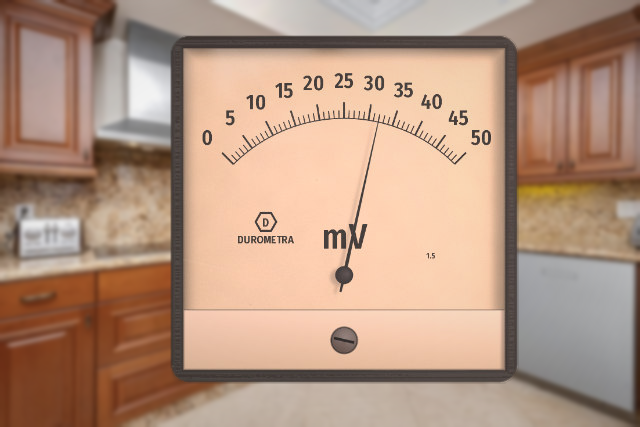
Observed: 32 mV
